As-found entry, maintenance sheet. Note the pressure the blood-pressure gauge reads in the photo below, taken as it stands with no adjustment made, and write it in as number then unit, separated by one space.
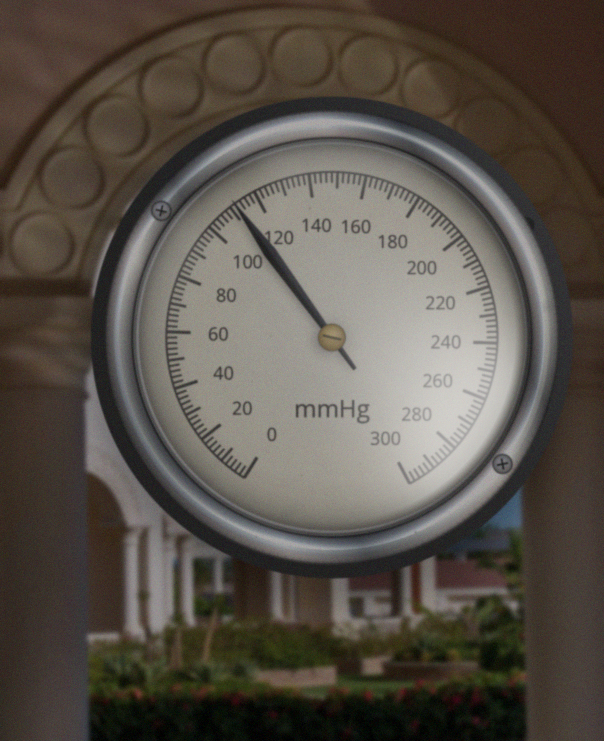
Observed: 112 mmHg
